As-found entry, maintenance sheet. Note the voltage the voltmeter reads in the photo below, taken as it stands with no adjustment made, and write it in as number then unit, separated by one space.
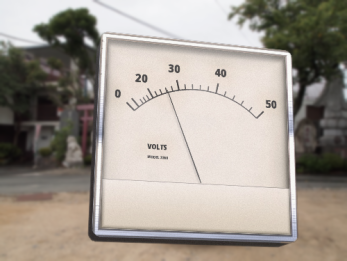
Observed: 26 V
